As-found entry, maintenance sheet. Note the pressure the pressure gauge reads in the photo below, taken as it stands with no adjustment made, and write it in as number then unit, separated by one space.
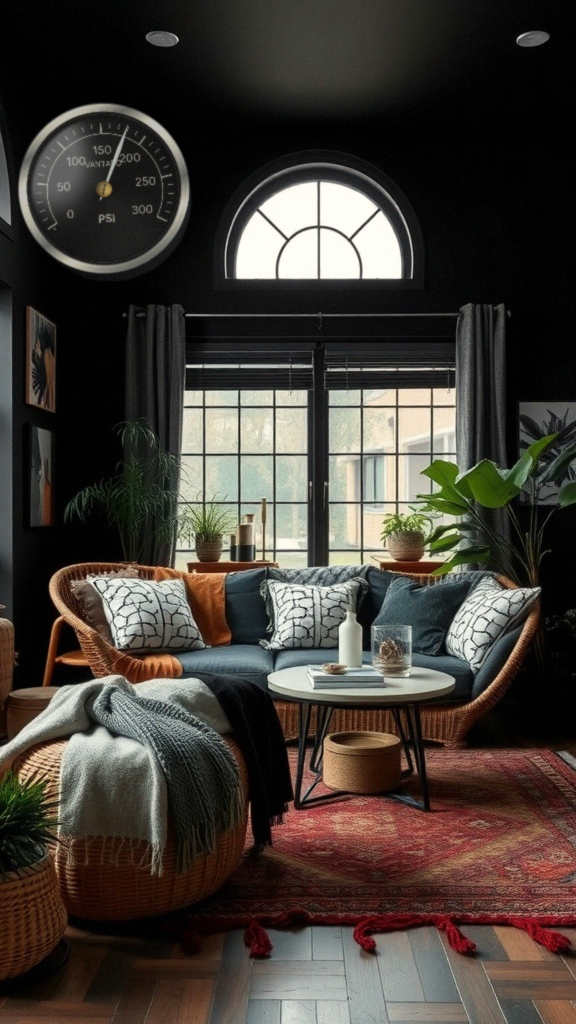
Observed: 180 psi
